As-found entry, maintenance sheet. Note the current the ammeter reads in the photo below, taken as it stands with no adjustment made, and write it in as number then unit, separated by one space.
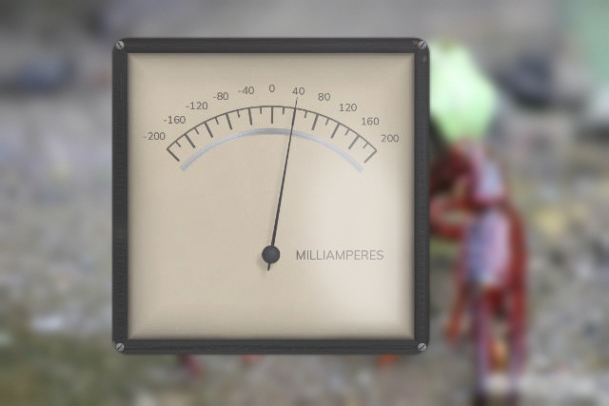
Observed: 40 mA
